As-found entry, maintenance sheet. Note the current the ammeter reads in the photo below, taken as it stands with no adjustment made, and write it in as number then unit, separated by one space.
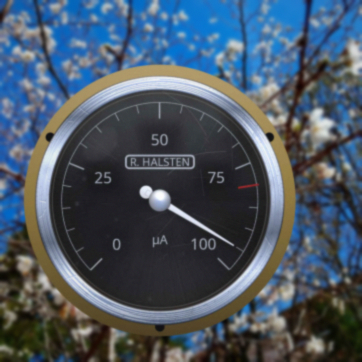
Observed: 95 µA
